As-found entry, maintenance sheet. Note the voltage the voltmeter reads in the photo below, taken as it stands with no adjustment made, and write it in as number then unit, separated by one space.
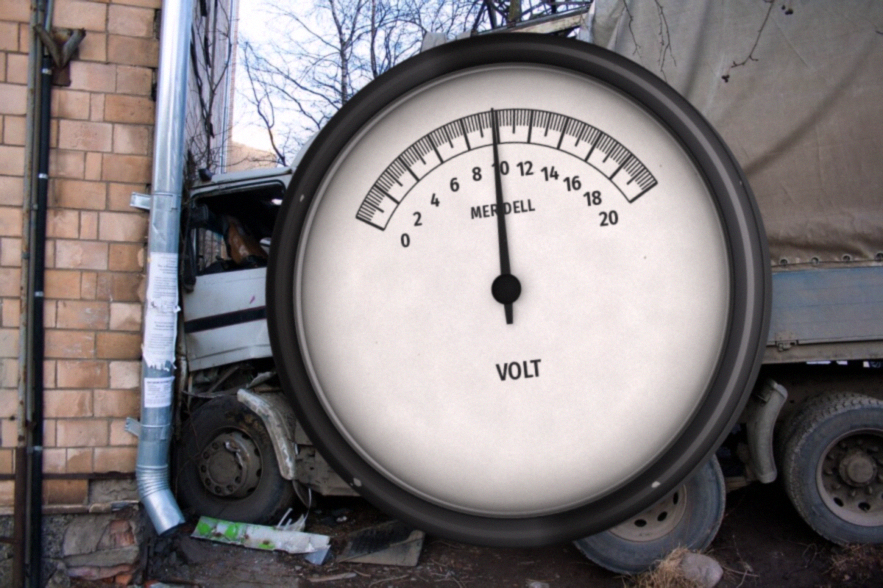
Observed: 10 V
